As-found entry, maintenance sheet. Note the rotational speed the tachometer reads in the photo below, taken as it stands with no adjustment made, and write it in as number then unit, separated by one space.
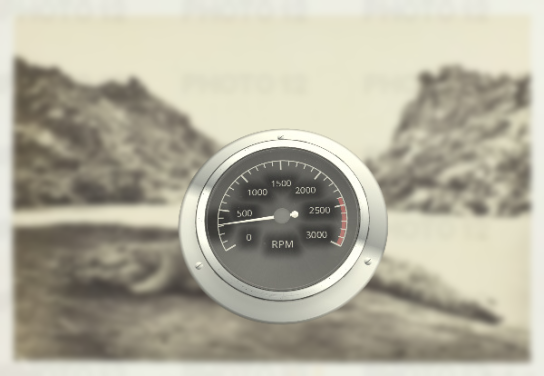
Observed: 300 rpm
